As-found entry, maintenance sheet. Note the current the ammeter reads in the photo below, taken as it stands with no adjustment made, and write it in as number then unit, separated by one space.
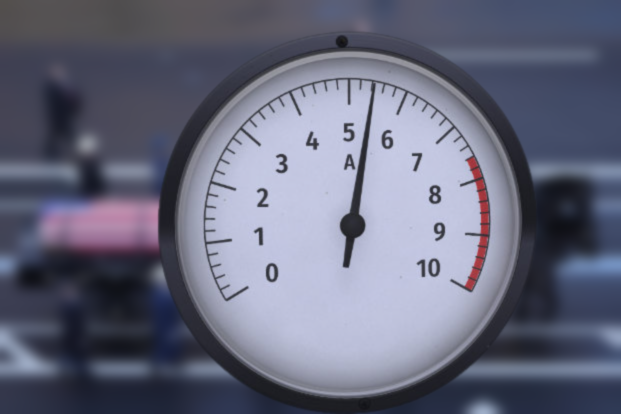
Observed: 5.4 A
